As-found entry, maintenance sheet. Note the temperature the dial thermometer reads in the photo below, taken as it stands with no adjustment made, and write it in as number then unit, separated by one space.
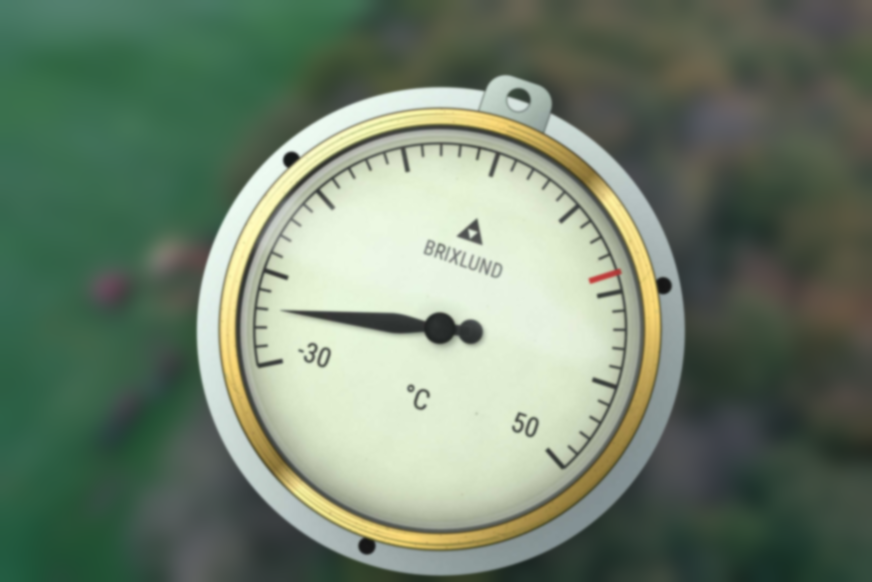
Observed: -24 °C
